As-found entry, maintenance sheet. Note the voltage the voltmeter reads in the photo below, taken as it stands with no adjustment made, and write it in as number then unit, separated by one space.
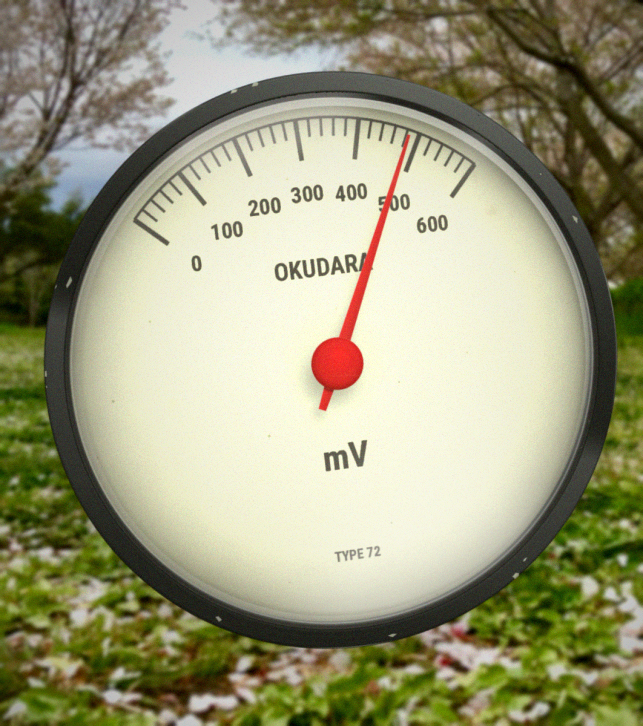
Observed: 480 mV
